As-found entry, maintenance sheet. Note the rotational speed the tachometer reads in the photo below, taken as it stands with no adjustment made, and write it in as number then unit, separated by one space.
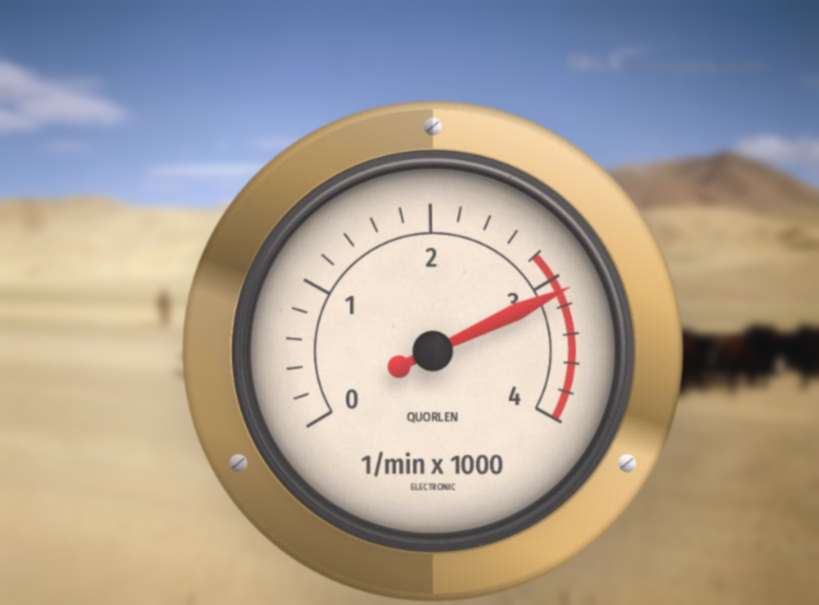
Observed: 3100 rpm
